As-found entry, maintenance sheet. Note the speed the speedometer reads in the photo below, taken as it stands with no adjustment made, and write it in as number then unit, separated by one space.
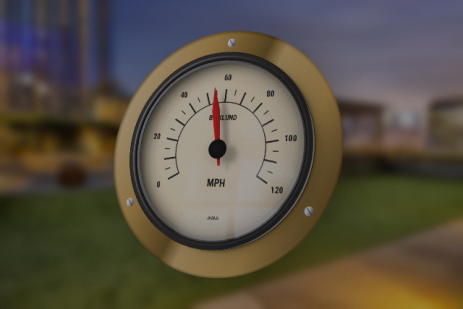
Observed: 55 mph
